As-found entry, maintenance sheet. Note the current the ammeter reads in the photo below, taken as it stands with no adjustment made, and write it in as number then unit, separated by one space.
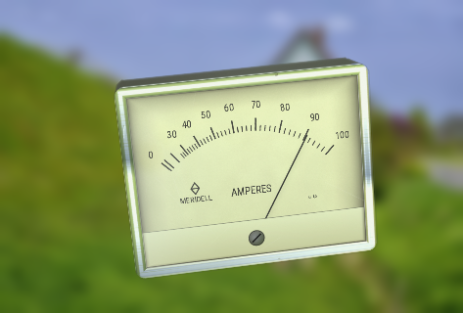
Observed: 90 A
